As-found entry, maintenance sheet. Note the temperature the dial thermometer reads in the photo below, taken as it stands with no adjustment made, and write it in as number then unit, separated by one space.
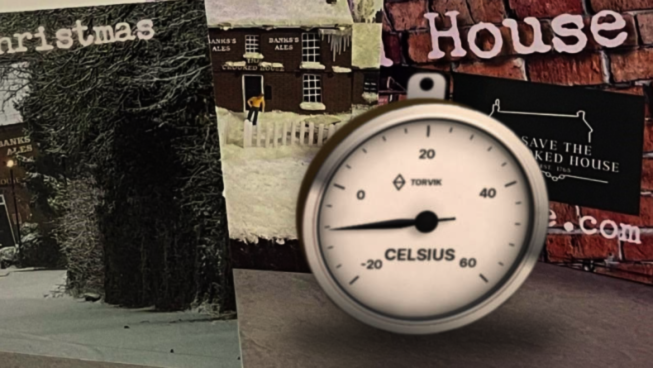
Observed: -8 °C
